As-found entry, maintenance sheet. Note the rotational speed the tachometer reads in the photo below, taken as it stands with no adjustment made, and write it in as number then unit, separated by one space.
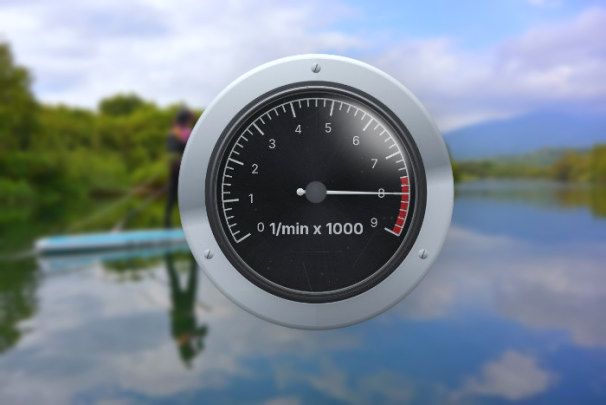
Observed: 8000 rpm
